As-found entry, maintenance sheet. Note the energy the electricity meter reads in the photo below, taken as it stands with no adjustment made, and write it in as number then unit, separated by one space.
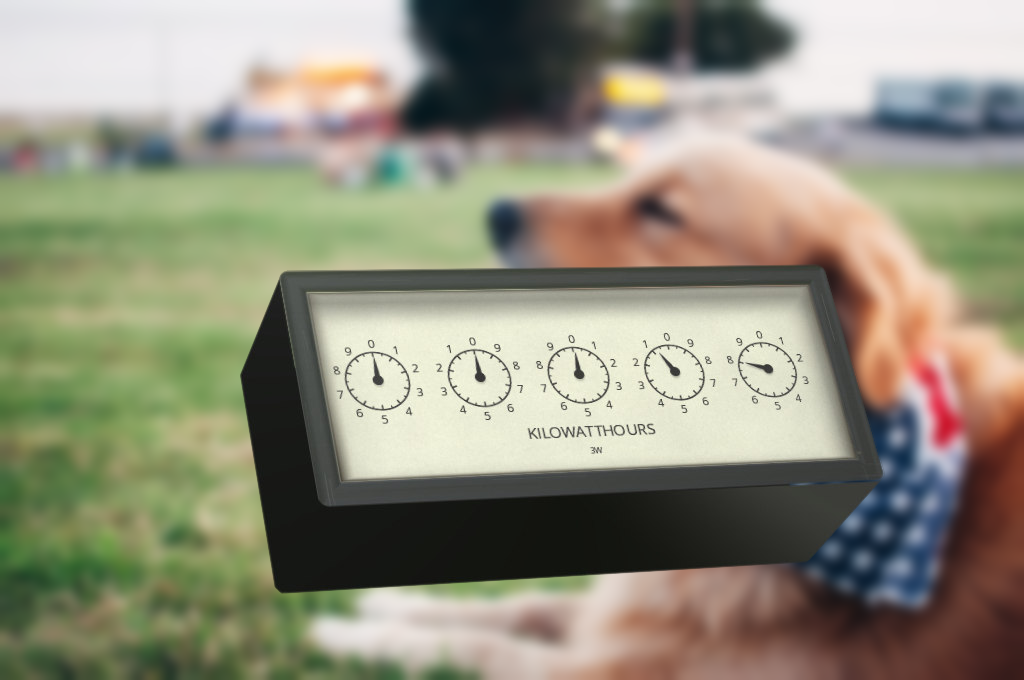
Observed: 8 kWh
